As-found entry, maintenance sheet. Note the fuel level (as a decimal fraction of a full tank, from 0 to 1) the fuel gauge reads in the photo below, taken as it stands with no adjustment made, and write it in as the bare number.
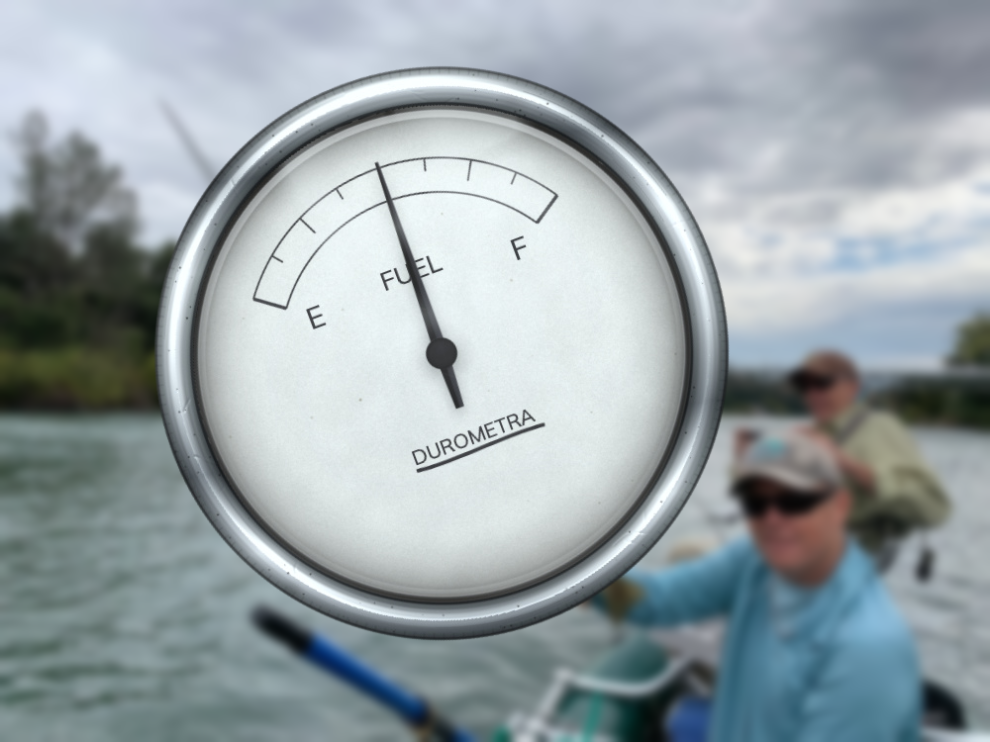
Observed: 0.5
